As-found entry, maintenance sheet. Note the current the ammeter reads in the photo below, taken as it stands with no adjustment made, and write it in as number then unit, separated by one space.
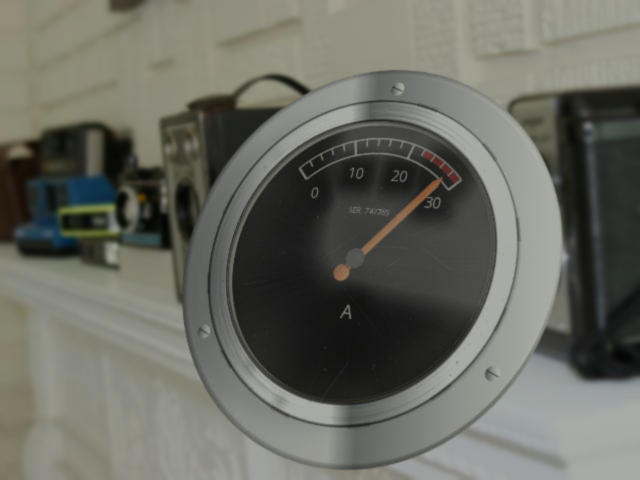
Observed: 28 A
